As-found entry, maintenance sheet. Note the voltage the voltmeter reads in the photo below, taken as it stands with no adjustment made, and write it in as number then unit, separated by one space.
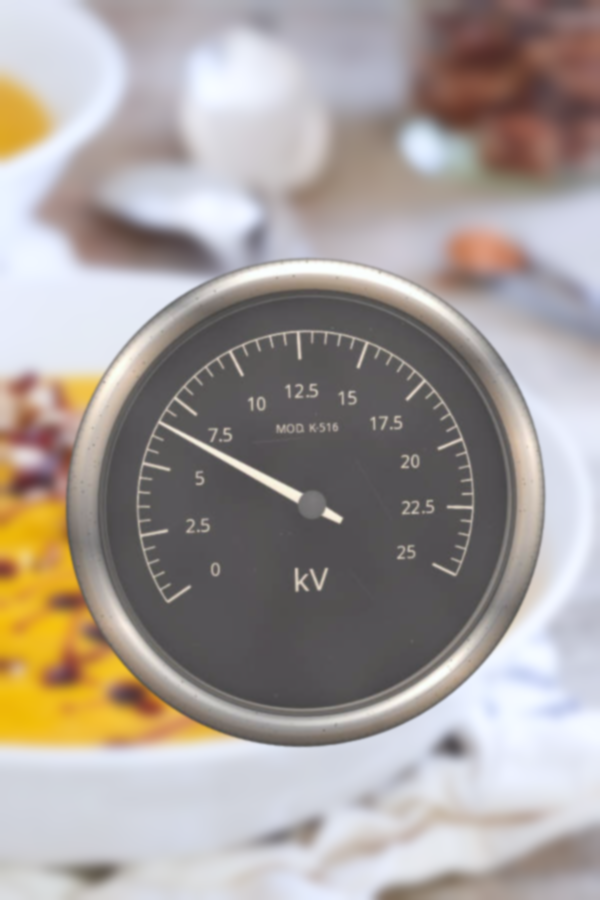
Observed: 6.5 kV
